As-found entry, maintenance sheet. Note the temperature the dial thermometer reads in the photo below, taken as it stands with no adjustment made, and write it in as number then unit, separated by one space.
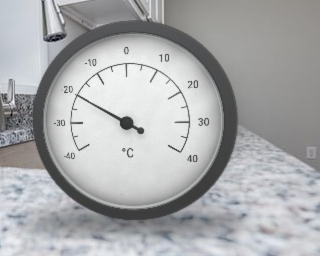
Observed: -20 °C
